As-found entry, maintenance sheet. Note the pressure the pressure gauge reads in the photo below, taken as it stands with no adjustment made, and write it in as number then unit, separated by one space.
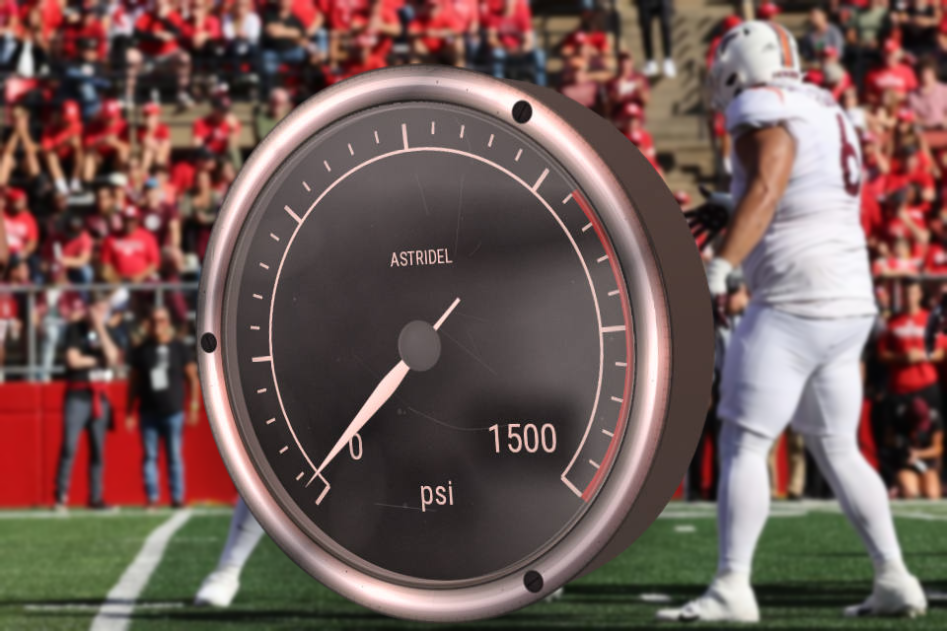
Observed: 25 psi
